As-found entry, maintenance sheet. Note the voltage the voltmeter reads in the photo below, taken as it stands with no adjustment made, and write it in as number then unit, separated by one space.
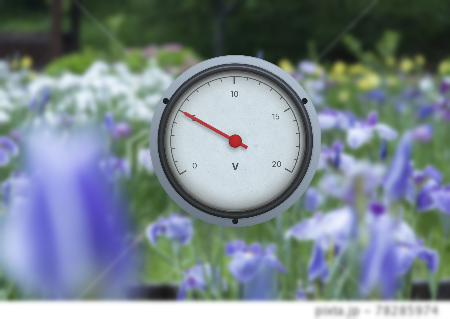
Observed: 5 V
